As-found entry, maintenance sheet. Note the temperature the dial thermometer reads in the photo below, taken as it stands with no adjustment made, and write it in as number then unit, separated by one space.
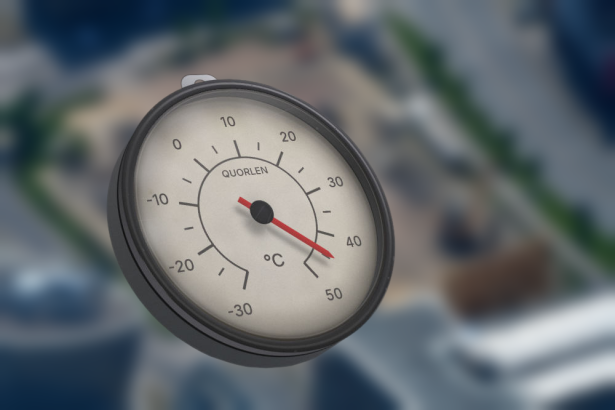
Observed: 45 °C
